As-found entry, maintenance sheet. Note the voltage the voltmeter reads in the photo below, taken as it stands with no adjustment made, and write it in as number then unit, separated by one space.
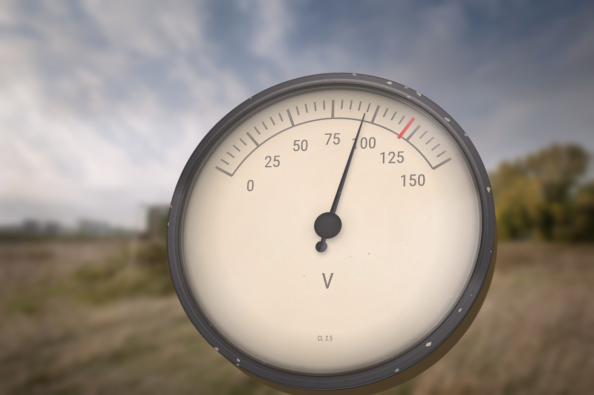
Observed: 95 V
